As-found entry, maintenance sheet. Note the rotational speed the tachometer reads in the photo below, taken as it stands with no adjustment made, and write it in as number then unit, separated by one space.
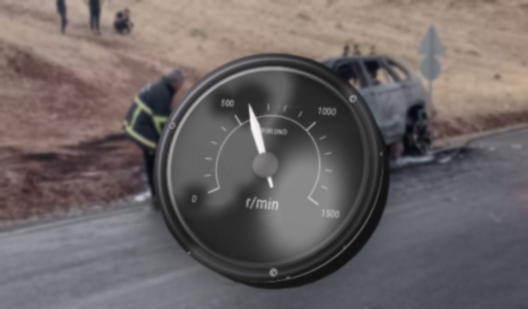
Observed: 600 rpm
